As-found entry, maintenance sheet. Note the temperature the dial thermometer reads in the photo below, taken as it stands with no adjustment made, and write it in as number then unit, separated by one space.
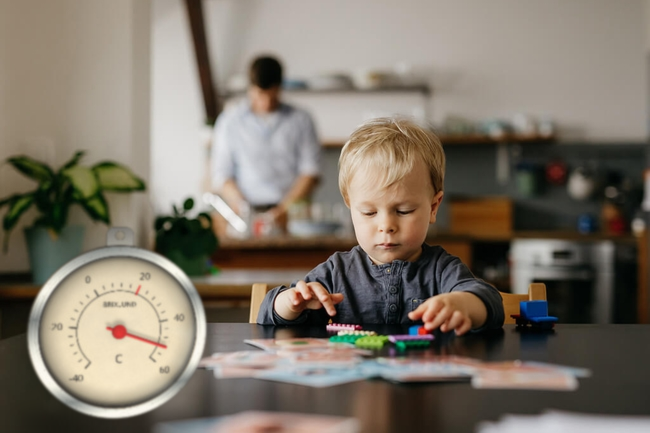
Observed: 52 °C
